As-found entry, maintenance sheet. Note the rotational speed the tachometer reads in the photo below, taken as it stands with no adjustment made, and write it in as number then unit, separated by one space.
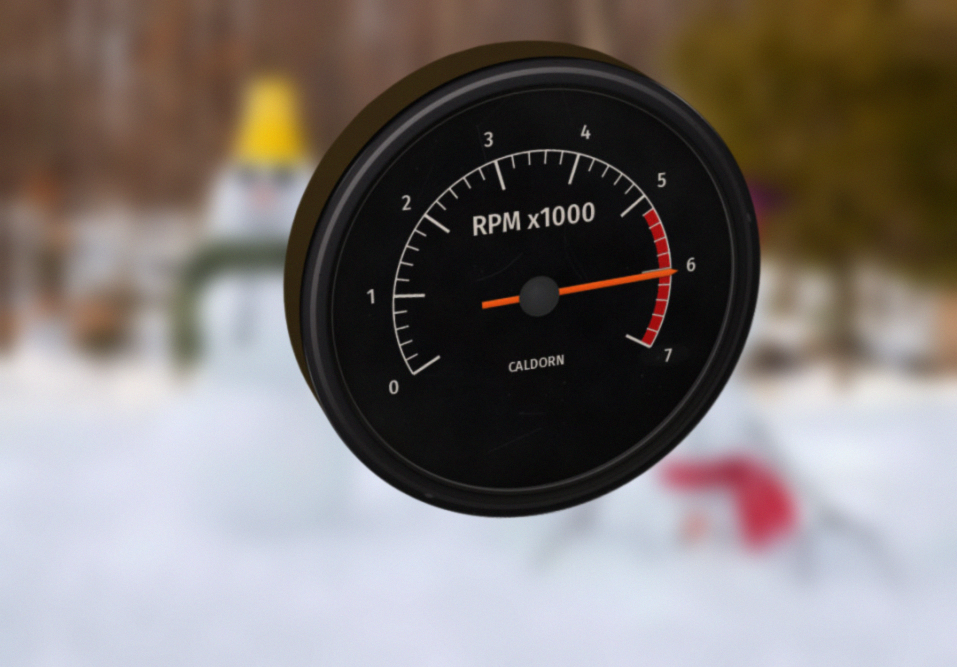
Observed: 6000 rpm
